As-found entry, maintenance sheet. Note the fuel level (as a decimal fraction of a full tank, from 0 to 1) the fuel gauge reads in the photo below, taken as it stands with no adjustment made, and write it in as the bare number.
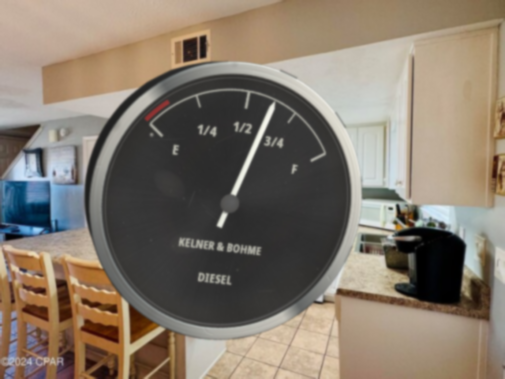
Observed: 0.625
